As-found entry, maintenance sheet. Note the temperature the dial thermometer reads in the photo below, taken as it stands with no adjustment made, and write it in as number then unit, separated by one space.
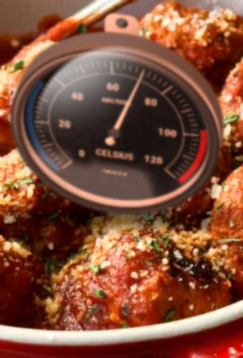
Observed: 70 °C
